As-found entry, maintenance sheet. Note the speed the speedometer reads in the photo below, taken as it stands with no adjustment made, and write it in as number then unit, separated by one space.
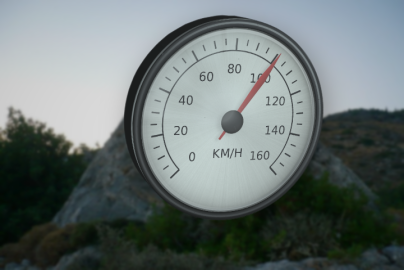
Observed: 100 km/h
